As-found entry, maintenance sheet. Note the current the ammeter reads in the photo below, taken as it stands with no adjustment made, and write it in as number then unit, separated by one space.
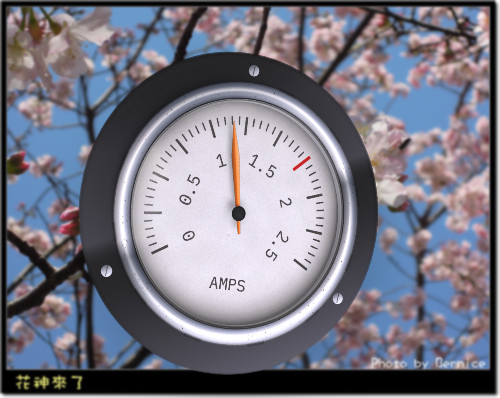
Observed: 1.15 A
